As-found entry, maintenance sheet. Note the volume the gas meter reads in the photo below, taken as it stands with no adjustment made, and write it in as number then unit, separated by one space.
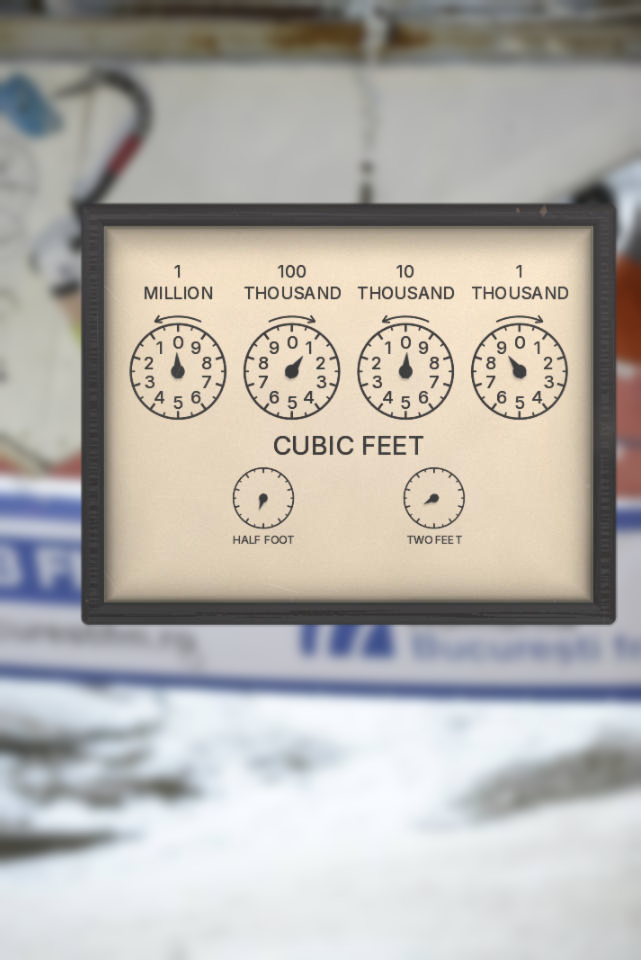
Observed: 9900 ft³
